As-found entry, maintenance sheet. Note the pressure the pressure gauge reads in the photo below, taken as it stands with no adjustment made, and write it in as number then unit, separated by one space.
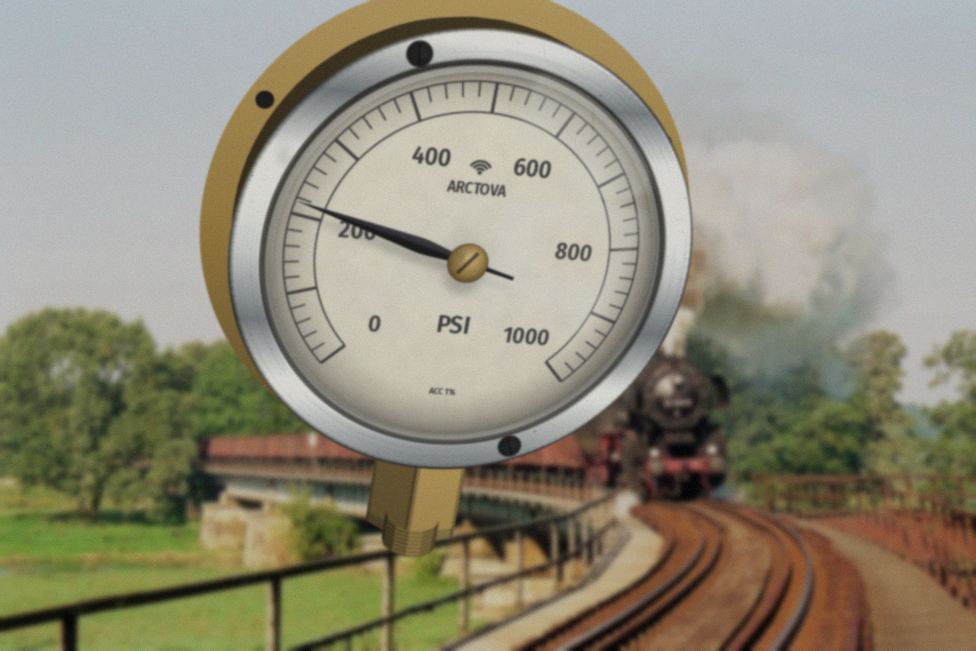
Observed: 220 psi
